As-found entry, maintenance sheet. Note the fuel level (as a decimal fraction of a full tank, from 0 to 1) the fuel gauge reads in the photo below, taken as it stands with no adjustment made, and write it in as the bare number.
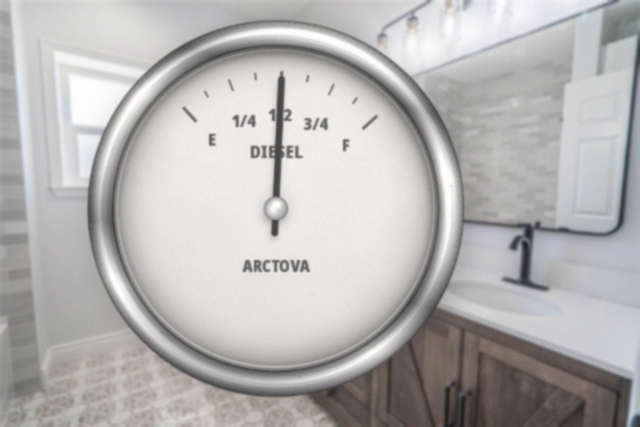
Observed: 0.5
